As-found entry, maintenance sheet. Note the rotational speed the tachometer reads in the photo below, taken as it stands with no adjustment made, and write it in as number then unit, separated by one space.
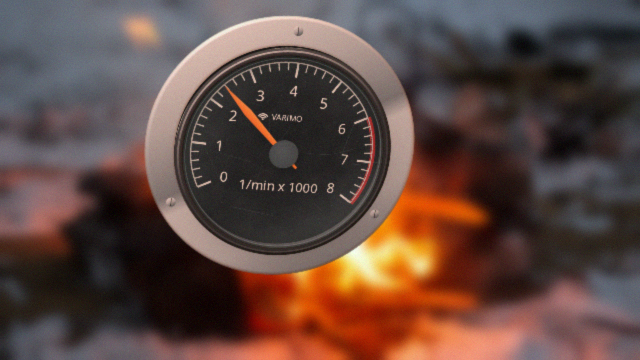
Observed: 2400 rpm
